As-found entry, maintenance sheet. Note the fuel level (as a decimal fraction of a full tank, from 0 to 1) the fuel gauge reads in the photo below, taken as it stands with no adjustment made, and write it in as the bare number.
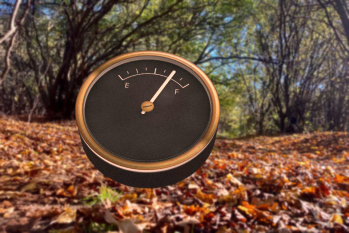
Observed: 0.75
